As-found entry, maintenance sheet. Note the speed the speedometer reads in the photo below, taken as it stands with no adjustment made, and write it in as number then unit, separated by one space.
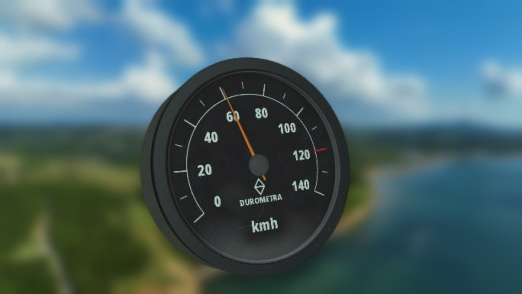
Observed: 60 km/h
